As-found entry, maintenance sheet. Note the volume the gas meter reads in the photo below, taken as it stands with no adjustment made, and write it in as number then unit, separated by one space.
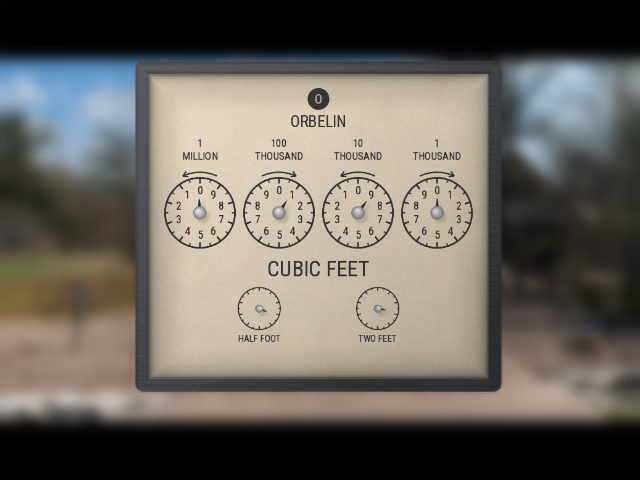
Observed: 9000 ft³
